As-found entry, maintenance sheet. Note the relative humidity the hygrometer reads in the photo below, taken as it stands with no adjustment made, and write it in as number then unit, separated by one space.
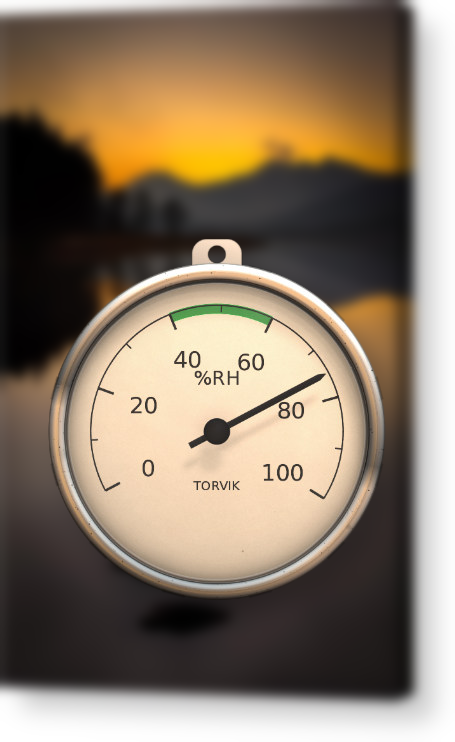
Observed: 75 %
